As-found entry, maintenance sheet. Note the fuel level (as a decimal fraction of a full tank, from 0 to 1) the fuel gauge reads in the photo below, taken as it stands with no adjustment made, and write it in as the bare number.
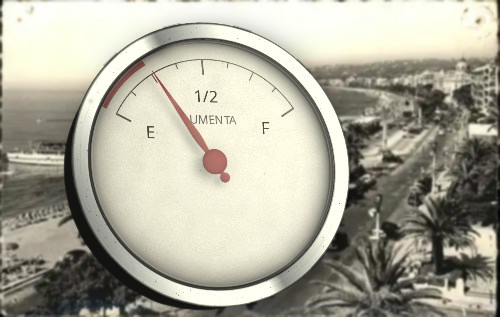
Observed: 0.25
